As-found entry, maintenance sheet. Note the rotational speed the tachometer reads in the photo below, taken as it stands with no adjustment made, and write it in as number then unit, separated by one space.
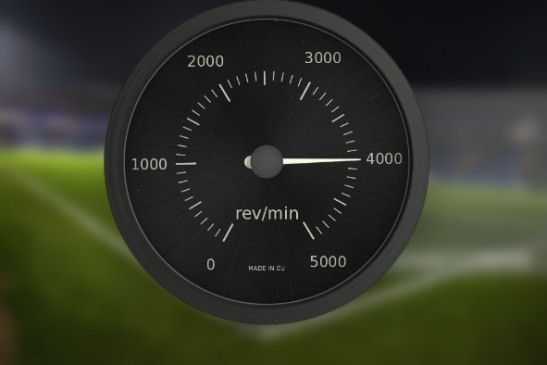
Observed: 4000 rpm
